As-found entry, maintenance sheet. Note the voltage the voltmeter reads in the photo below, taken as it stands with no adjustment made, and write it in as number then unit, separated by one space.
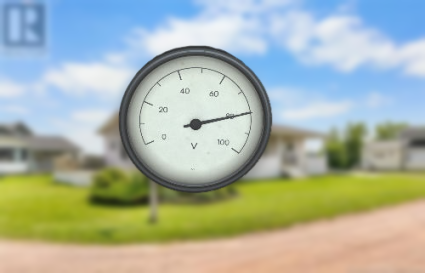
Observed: 80 V
